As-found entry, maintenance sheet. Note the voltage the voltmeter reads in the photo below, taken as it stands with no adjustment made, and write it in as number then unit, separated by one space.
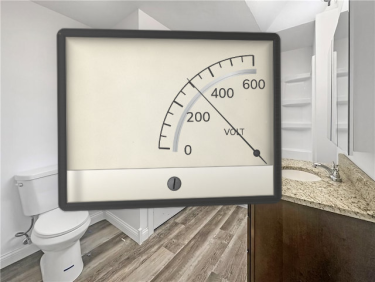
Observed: 300 V
